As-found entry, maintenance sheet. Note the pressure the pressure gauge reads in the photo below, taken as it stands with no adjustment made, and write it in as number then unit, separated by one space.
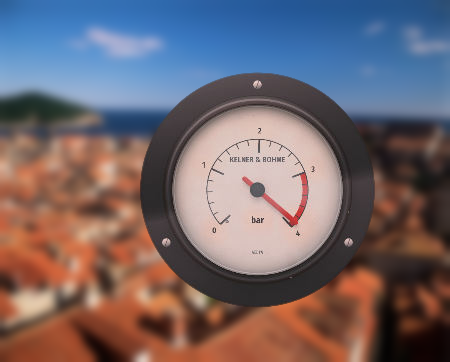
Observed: 3.9 bar
